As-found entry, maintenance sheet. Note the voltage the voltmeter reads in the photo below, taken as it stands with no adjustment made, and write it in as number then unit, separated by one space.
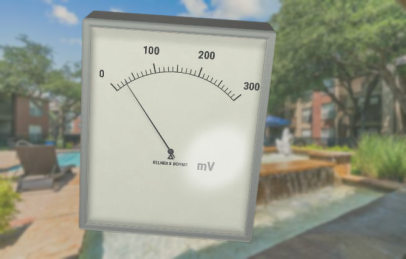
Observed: 30 mV
